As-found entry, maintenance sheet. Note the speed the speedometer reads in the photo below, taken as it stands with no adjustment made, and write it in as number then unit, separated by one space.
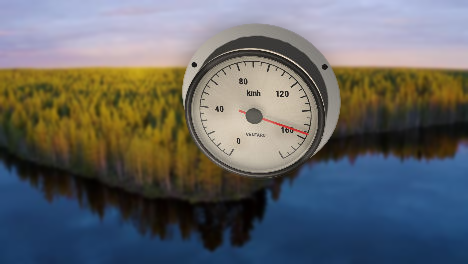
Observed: 155 km/h
